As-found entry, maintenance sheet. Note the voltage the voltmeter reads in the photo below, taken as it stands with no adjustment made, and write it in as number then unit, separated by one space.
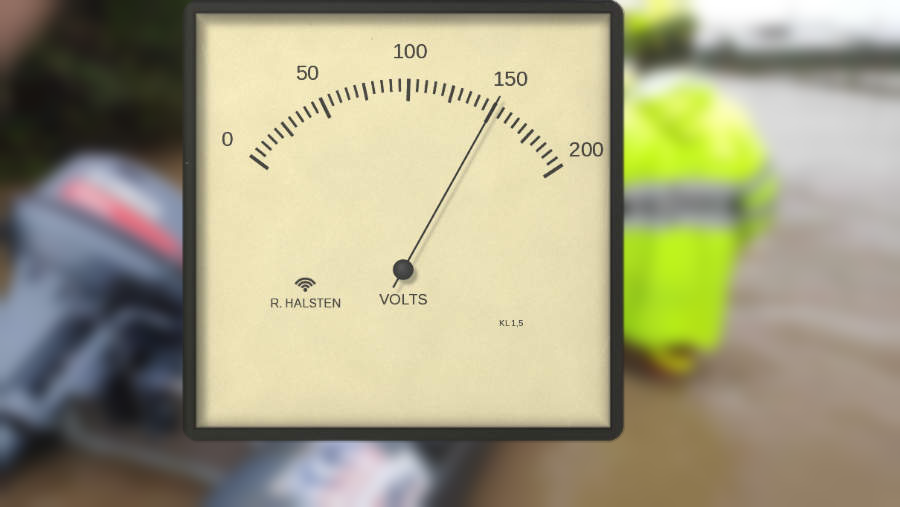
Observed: 150 V
